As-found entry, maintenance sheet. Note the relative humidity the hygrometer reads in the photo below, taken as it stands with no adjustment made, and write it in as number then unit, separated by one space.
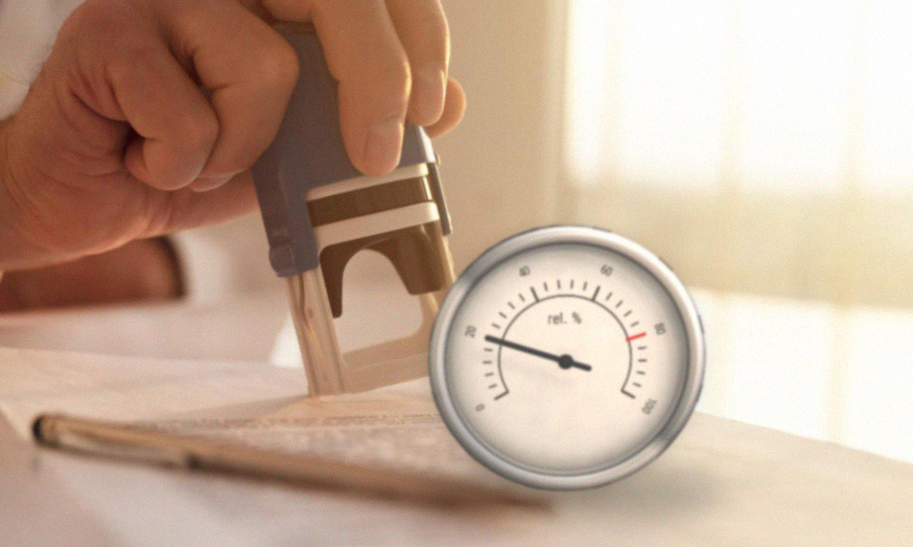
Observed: 20 %
